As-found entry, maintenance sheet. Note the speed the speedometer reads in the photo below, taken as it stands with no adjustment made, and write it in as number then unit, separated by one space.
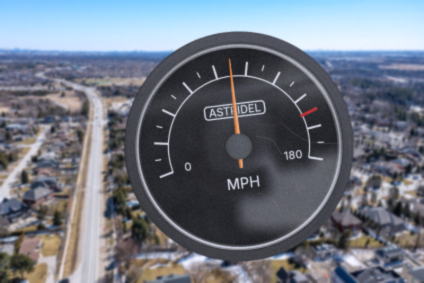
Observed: 90 mph
